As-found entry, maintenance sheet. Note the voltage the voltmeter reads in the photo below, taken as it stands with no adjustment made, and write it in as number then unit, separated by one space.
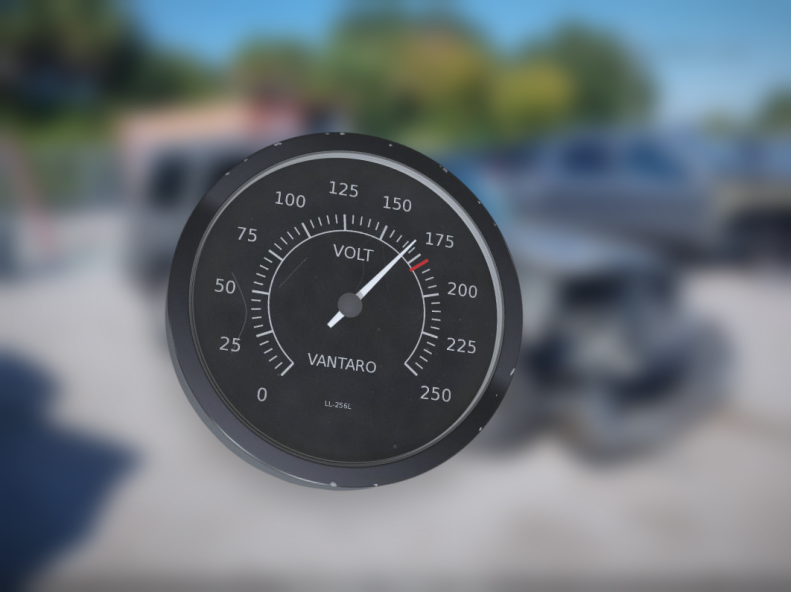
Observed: 167.5 V
